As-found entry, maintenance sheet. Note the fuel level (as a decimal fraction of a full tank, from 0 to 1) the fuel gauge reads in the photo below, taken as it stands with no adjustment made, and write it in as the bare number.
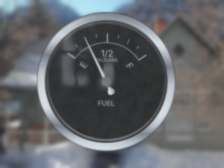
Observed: 0.25
